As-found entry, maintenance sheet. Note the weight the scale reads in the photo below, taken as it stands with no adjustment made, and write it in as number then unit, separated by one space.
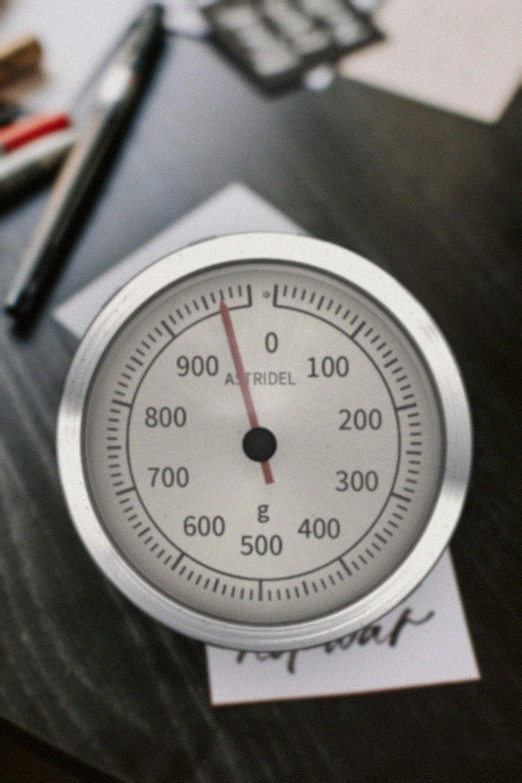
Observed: 970 g
